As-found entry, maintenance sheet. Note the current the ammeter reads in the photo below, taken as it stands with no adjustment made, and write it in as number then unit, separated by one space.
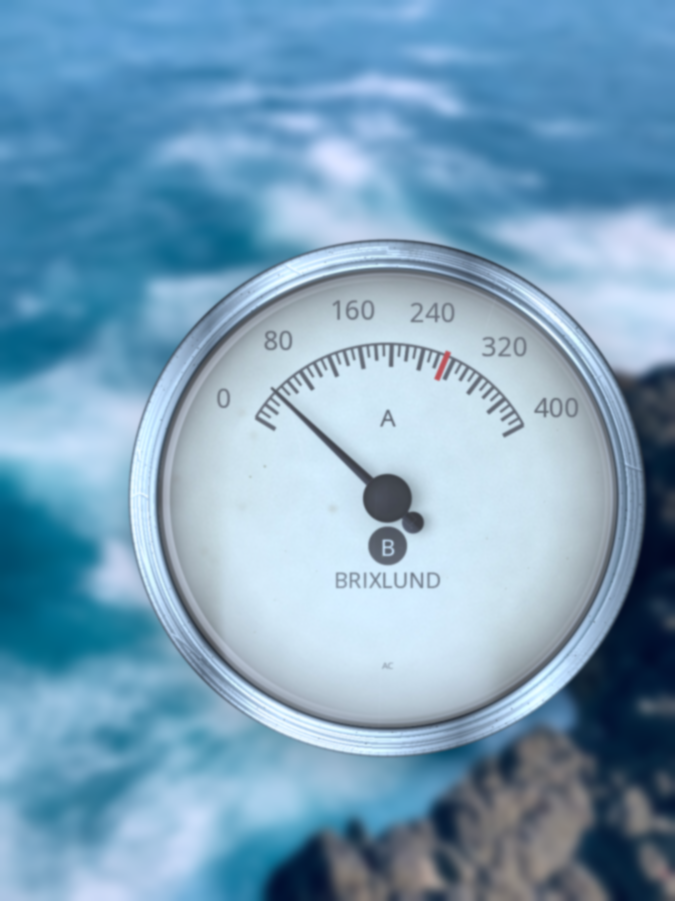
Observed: 40 A
